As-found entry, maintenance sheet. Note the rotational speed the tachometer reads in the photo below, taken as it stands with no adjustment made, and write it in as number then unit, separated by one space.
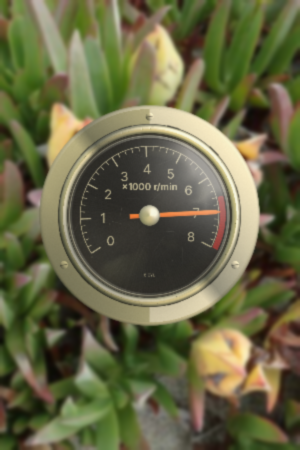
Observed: 7000 rpm
